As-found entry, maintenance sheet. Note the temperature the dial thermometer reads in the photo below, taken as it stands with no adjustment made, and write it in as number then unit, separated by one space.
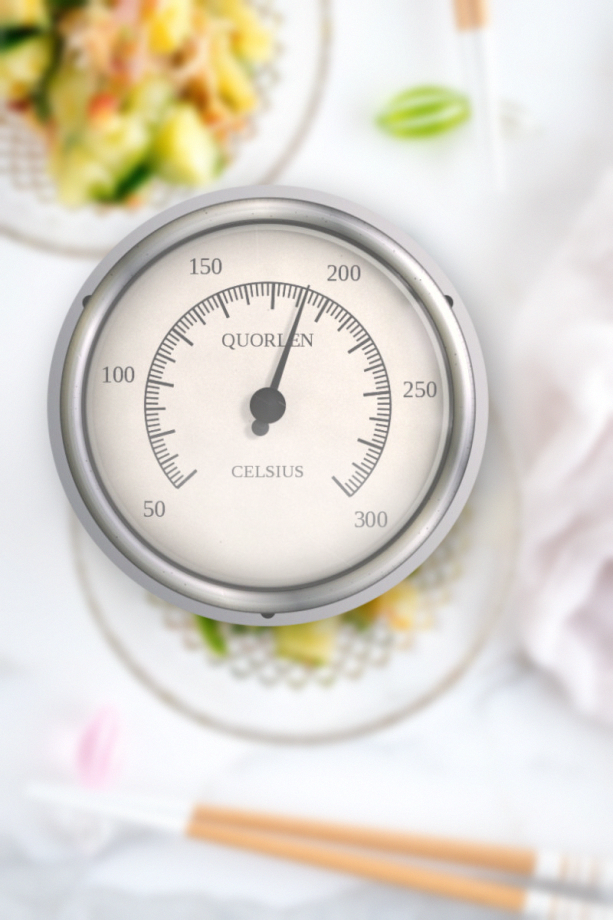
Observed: 190 °C
